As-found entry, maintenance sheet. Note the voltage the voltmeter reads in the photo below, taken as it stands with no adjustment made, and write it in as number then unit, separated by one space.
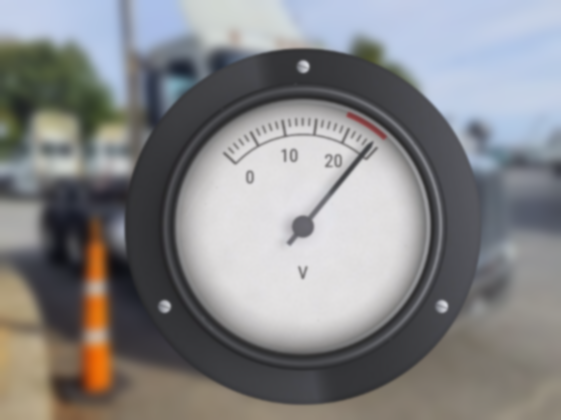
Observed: 24 V
